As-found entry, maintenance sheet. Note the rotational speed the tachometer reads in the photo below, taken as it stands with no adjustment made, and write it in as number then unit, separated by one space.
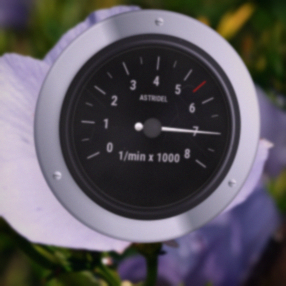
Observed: 7000 rpm
